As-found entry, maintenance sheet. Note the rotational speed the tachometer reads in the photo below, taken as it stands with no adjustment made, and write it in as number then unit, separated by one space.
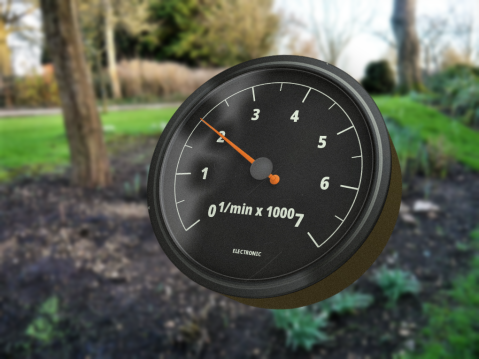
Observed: 2000 rpm
